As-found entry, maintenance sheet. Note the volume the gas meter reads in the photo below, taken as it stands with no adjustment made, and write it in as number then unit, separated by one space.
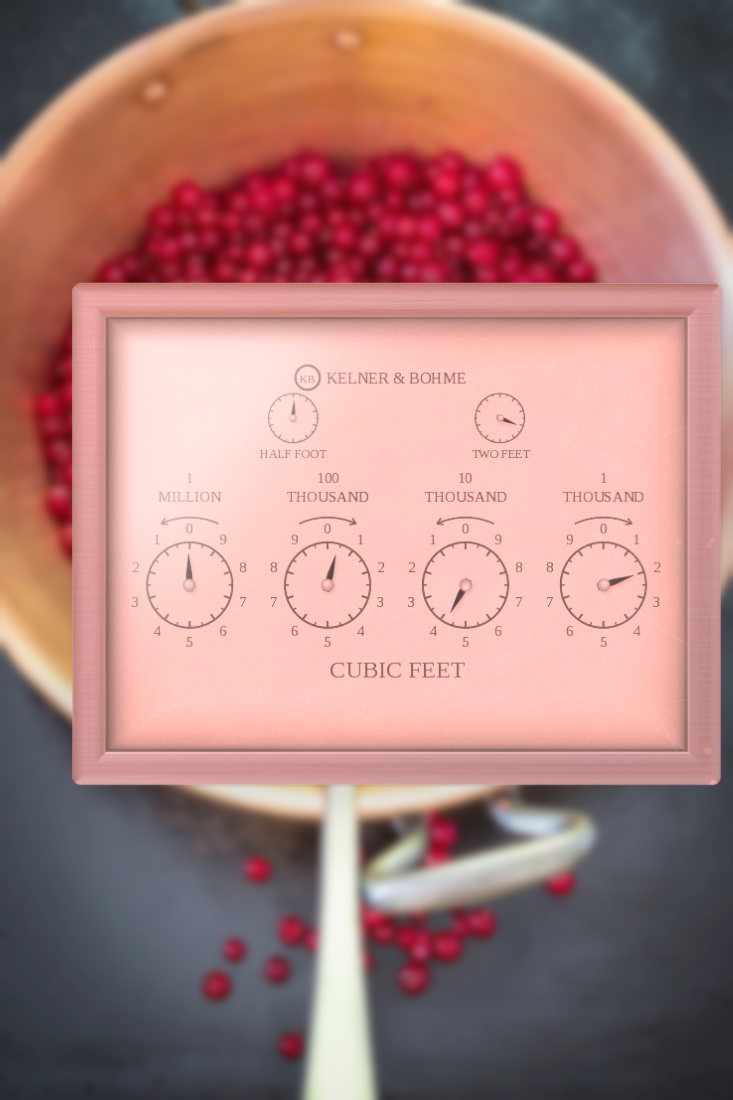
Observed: 4200 ft³
